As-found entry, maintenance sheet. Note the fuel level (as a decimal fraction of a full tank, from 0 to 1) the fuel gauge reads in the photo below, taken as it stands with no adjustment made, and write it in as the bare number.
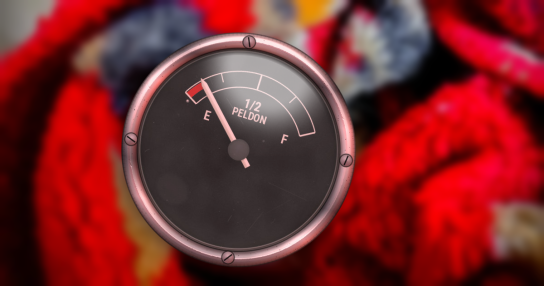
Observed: 0.125
